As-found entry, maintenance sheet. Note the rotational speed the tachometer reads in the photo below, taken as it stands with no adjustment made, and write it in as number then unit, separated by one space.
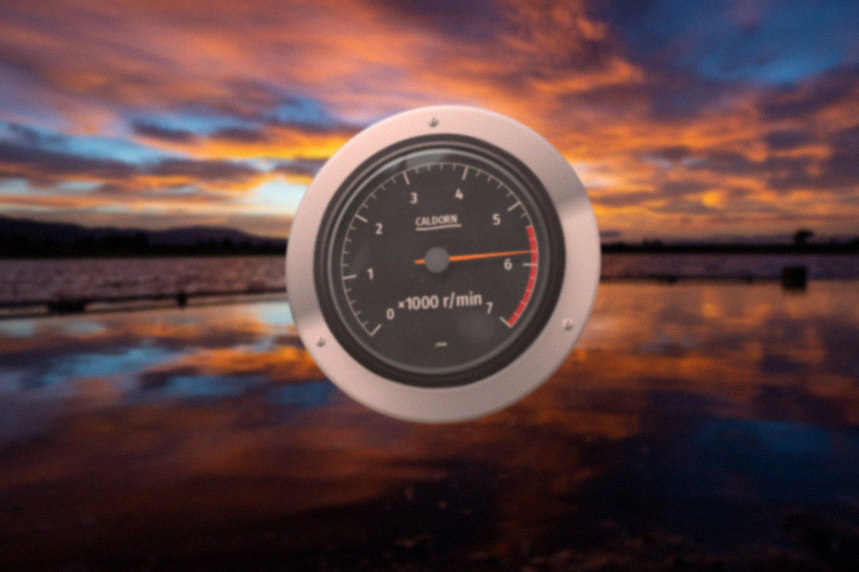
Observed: 5800 rpm
